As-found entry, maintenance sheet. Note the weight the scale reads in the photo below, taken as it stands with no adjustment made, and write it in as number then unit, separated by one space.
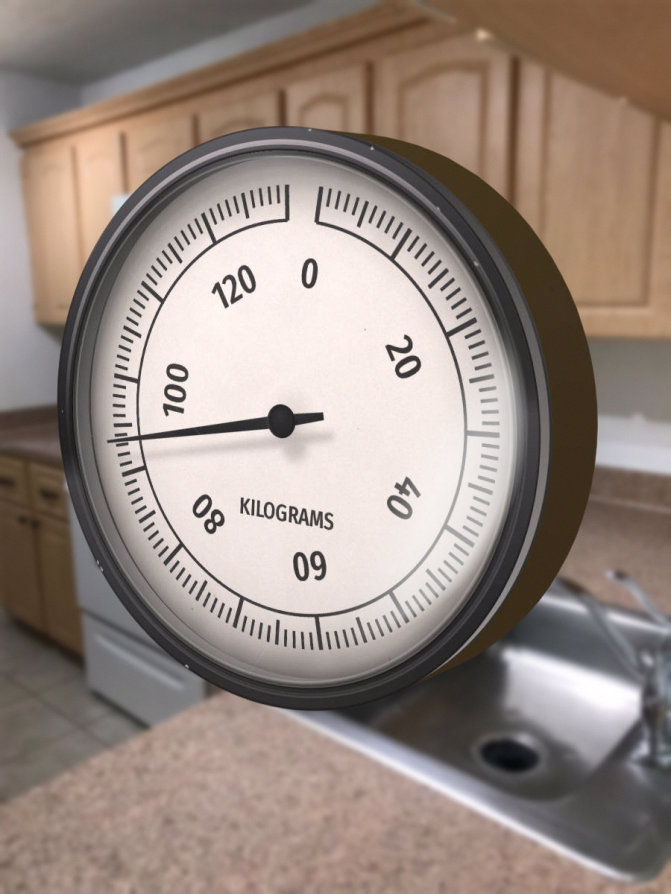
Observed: 93.5 kg
